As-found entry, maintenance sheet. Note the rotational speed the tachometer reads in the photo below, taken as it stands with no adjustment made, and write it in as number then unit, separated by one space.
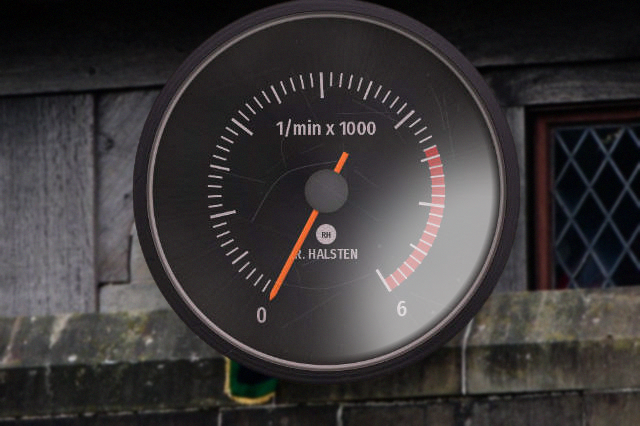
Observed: 0 rpm
